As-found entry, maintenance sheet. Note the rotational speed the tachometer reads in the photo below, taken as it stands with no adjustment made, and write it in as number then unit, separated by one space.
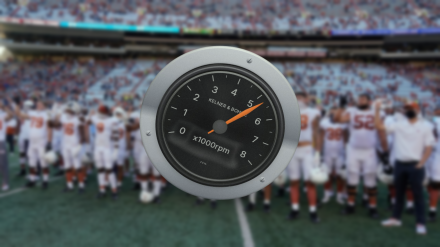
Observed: 5250 rpm
